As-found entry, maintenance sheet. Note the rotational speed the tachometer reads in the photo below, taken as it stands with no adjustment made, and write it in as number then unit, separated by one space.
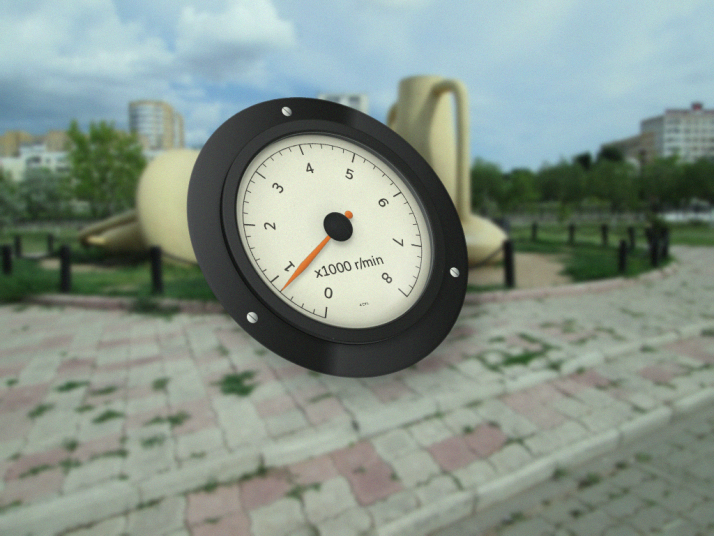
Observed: 800 rpm
